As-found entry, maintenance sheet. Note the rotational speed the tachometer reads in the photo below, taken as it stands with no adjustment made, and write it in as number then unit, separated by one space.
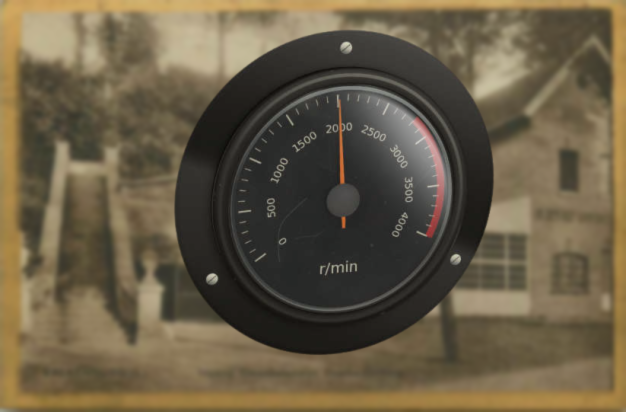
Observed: 2000 rpm
